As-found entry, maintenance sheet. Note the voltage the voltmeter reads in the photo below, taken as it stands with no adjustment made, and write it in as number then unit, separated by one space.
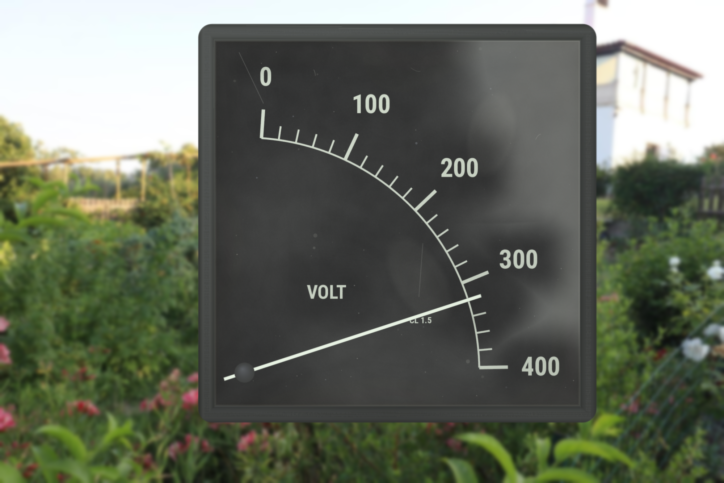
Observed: 320 V
